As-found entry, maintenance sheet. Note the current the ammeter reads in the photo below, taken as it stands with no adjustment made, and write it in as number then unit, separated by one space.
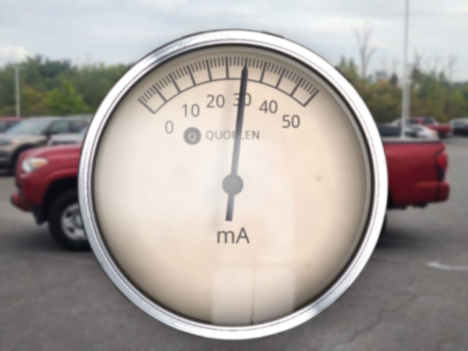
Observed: 30 mA
